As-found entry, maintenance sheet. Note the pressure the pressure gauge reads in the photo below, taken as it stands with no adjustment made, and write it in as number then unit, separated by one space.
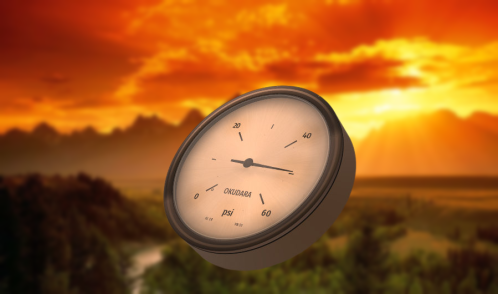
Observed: 50 psi
